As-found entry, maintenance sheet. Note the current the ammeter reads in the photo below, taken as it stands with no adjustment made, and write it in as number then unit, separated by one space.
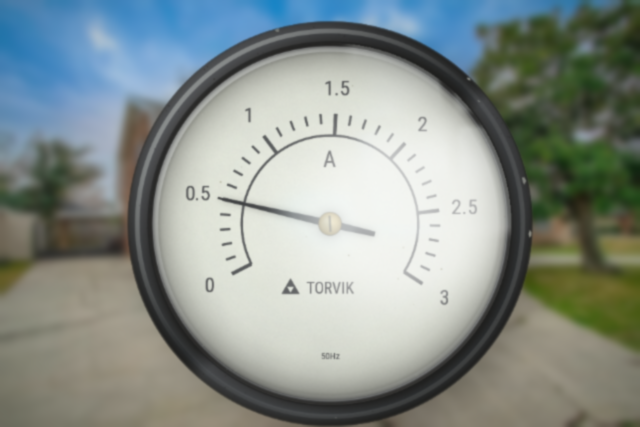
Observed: 0.5 A
